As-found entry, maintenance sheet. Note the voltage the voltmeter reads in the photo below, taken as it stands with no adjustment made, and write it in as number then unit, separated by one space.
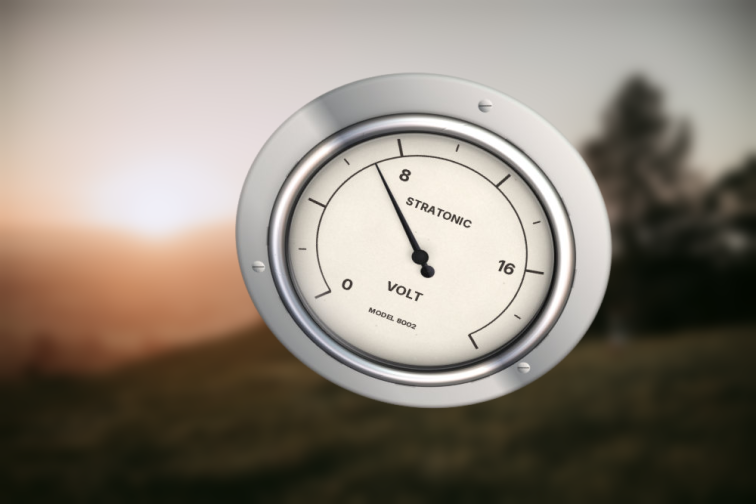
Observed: 7 V
